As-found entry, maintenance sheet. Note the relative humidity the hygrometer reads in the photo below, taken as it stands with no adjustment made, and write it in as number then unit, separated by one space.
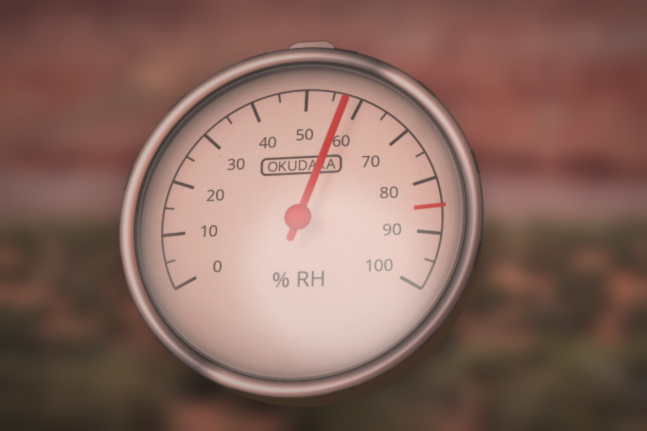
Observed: 57.5 %
